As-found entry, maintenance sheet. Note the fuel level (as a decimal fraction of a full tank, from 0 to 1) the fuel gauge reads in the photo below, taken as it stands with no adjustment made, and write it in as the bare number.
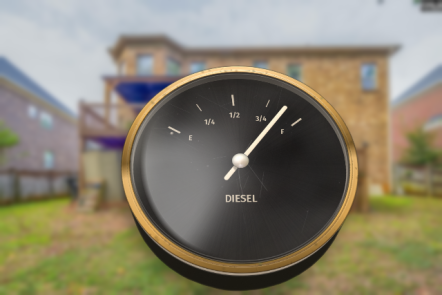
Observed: 0.875
